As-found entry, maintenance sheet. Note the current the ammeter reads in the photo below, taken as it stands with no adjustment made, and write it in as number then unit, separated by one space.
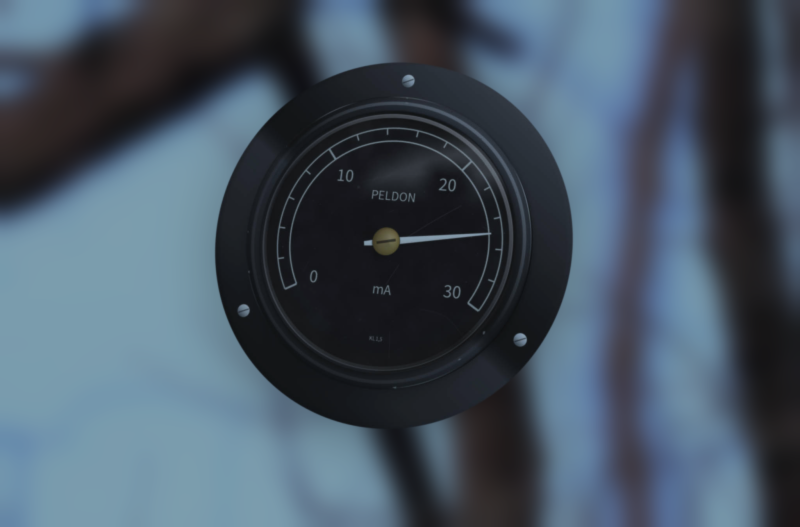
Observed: 25 mA
